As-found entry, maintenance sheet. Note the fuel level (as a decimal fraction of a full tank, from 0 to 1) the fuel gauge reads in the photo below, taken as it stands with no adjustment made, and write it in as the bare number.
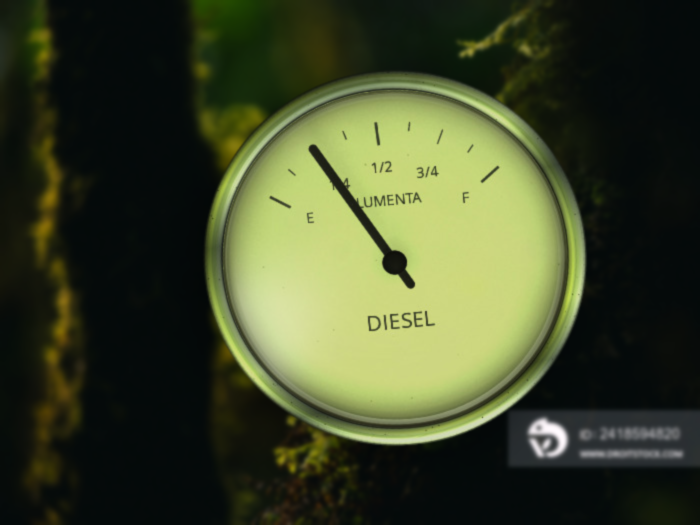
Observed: 0.25
